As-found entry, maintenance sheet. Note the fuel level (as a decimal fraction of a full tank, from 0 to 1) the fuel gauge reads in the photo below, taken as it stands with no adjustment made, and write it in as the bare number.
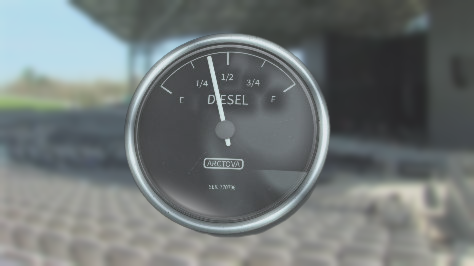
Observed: 0.375
